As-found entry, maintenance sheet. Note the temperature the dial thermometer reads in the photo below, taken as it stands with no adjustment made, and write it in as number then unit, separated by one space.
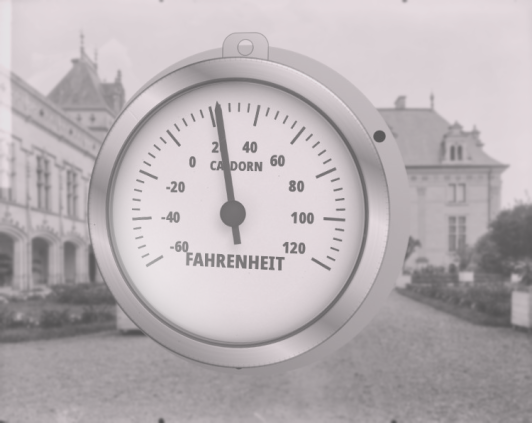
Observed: 24 °F
